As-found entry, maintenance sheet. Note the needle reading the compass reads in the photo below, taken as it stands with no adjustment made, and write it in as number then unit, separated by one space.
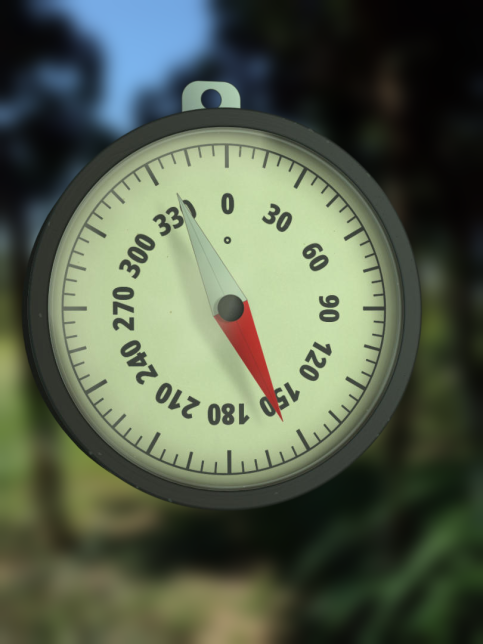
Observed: 155 °
